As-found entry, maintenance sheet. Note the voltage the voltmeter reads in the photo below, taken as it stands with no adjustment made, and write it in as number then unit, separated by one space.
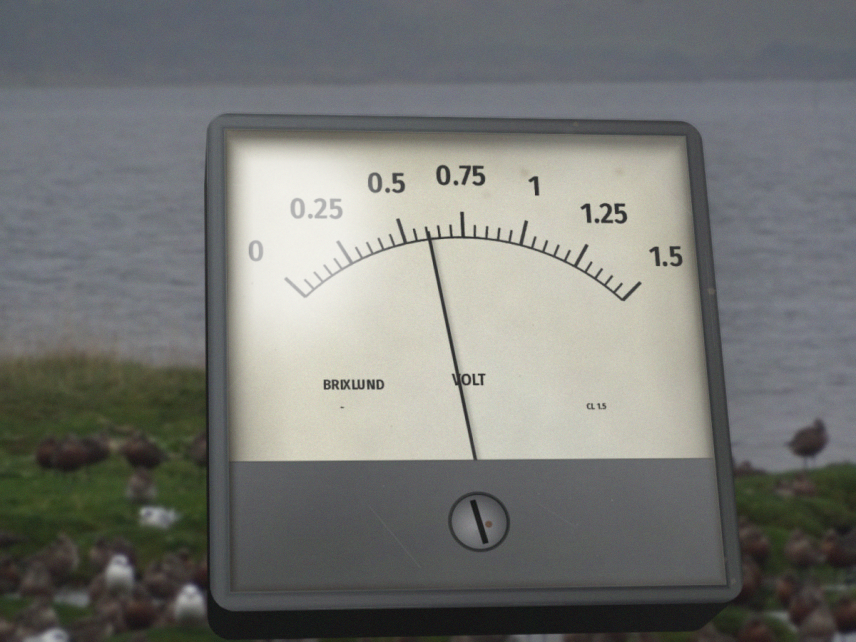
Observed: 0.6 V
